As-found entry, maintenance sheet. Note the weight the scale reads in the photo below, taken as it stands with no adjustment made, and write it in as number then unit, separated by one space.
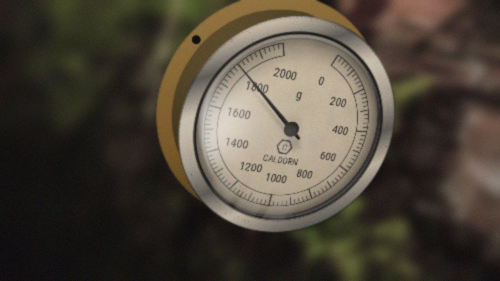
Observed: 1800 g
